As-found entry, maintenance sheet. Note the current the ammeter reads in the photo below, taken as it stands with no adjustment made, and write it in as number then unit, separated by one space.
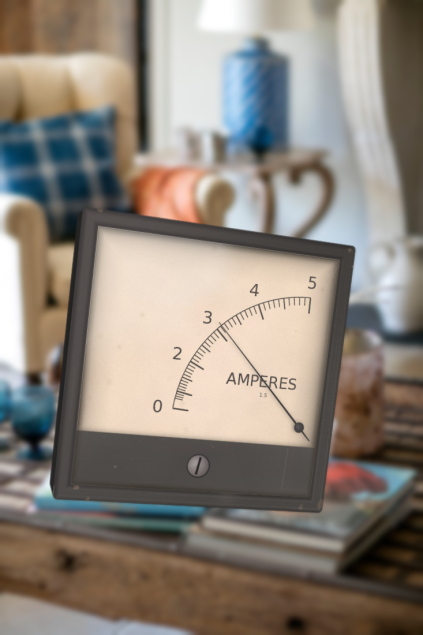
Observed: 3.1 A
